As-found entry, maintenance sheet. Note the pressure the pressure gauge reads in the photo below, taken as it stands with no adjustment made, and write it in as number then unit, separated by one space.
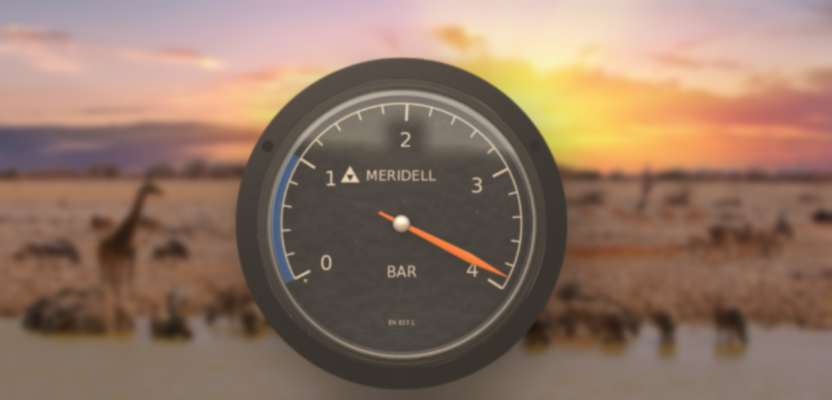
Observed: 3.9 bar
